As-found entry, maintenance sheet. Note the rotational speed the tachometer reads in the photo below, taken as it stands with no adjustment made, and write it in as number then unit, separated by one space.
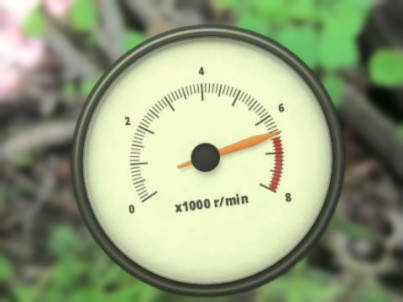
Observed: 6500 rpm
